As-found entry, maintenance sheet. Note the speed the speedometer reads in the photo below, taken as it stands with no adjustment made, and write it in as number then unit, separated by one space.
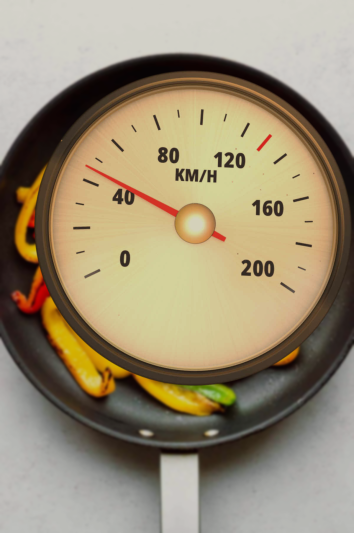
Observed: 45 km/h
